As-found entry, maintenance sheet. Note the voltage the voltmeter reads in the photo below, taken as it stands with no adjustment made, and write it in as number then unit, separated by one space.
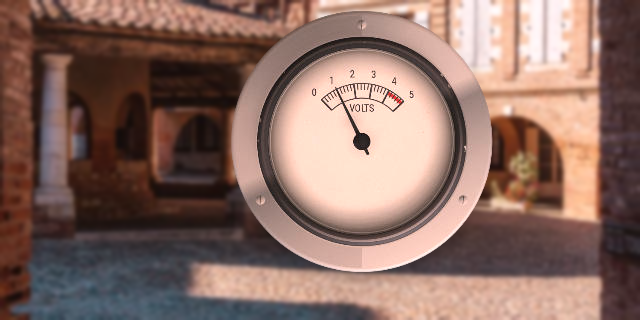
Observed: 1 V
